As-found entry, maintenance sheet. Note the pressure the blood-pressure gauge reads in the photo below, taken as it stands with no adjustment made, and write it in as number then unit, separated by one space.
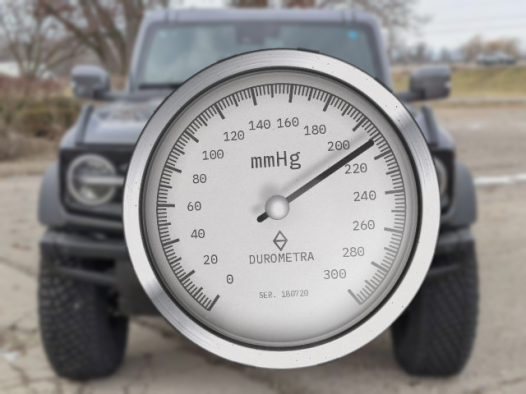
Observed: 212 mmHg
